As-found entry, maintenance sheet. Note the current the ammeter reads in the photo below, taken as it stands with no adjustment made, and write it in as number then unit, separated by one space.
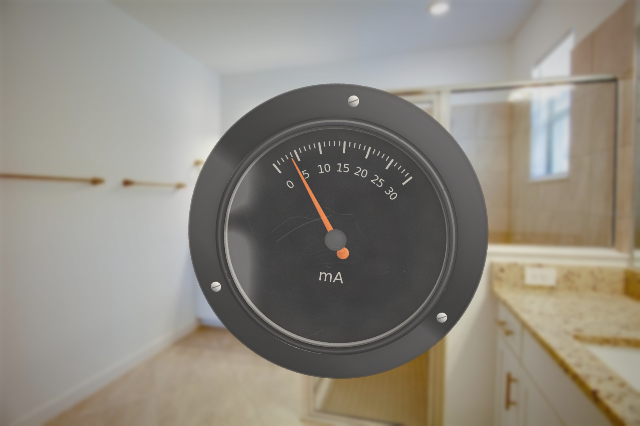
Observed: 4 mA
